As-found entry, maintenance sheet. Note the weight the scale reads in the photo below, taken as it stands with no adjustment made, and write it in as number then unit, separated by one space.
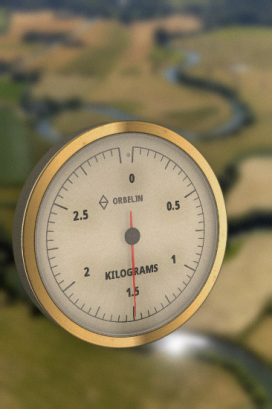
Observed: 1.5 kg
